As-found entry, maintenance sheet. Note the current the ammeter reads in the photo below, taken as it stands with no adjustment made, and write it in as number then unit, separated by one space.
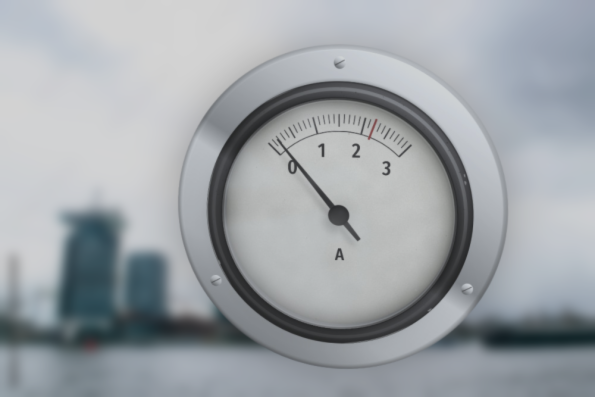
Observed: 0.2 A
